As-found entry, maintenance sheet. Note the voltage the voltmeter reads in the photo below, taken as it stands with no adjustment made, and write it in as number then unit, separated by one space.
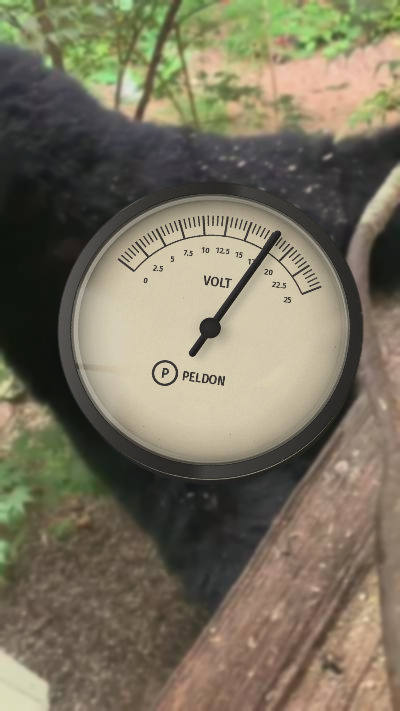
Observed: 18 V
